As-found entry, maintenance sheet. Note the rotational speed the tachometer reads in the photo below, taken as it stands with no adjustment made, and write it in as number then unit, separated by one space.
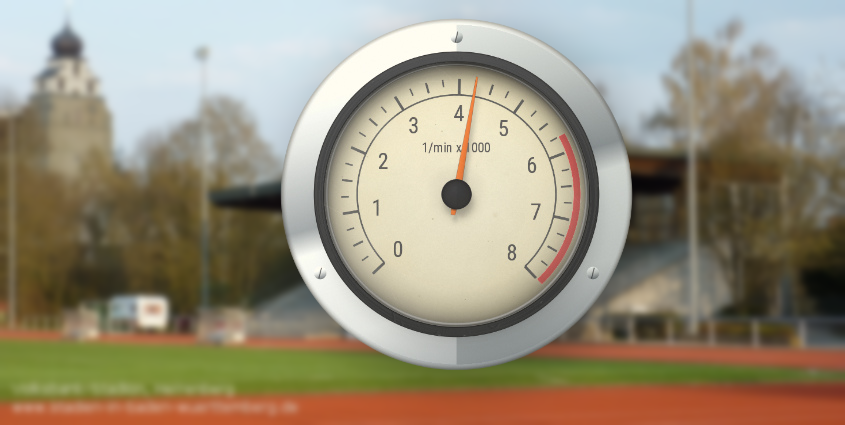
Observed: 4250 rpm
